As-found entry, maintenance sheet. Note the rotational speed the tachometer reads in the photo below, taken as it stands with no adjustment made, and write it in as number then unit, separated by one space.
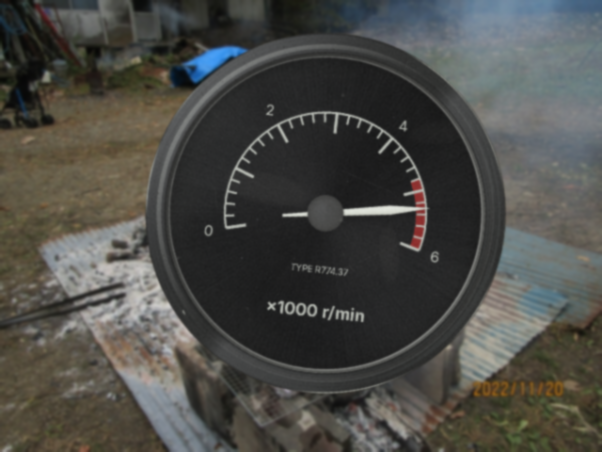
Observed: 5300 rpm
